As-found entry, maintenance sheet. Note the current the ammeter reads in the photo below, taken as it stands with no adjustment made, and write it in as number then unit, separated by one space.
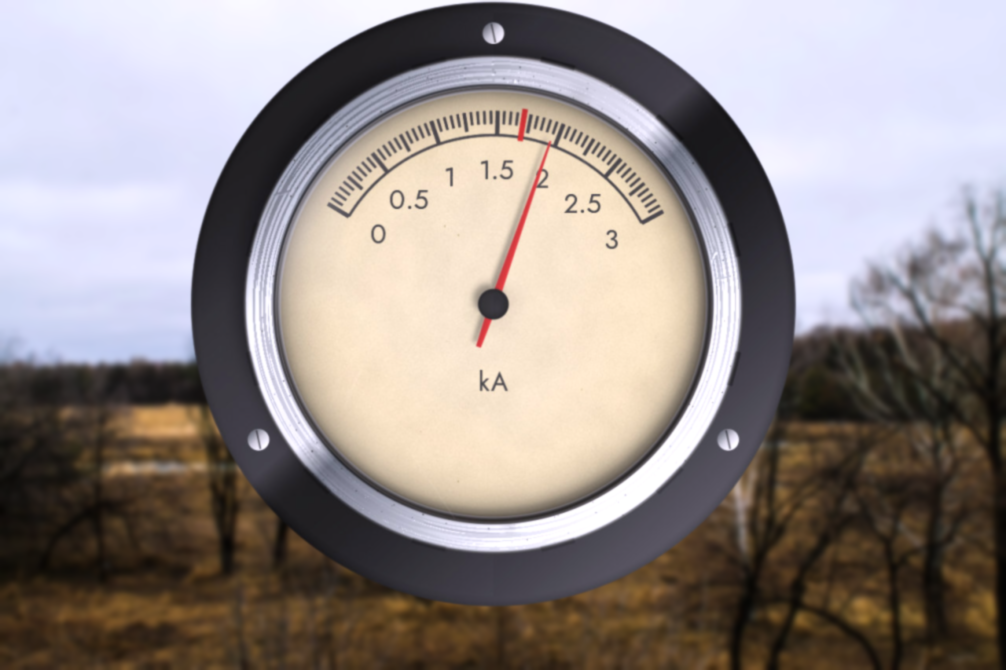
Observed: 1.95 kA
